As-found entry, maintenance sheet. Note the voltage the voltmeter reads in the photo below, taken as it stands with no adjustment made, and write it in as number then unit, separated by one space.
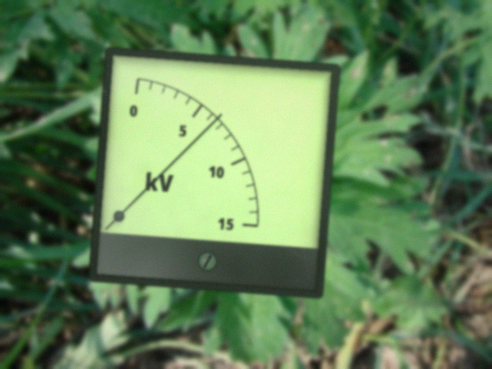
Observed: 6.5 kV
